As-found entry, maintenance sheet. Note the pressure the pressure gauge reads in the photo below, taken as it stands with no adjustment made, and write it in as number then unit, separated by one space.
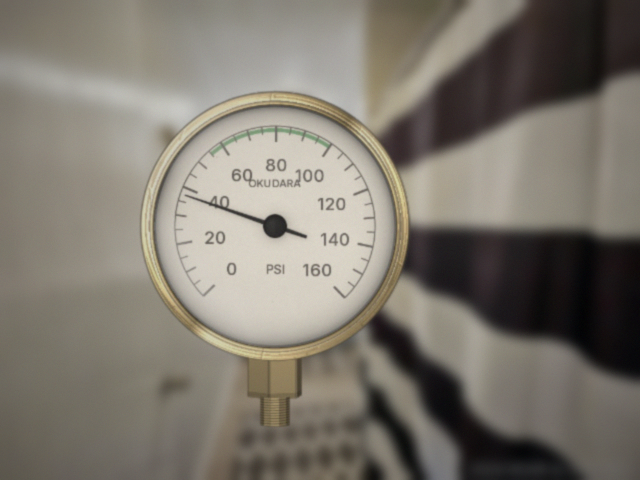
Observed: 37.5 psi
